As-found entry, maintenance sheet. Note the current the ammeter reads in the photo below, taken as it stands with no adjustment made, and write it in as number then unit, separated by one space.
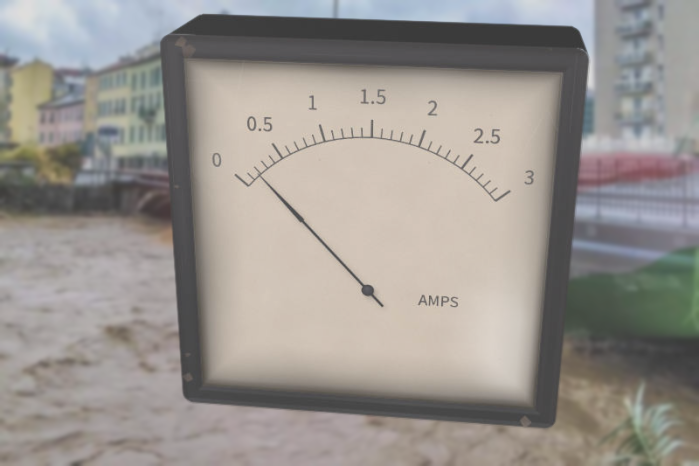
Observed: 0.2 A
